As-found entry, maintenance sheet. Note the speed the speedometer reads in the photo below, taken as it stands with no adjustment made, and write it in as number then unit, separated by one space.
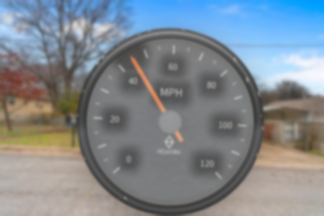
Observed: 45 mph
